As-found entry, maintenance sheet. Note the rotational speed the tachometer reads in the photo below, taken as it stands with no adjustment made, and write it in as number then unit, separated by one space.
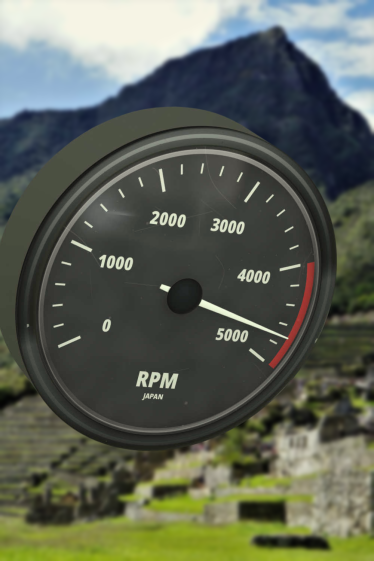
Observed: 4700 rpm
